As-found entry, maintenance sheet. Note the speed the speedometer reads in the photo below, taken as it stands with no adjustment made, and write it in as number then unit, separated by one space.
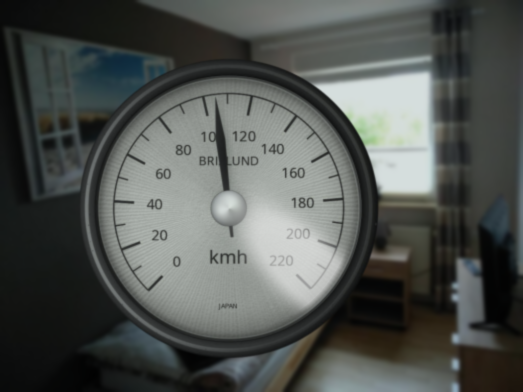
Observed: 105 km/h
